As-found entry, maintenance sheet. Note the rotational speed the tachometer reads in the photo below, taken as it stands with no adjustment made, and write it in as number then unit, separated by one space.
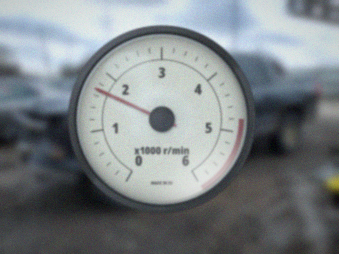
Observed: 1700 rpm
